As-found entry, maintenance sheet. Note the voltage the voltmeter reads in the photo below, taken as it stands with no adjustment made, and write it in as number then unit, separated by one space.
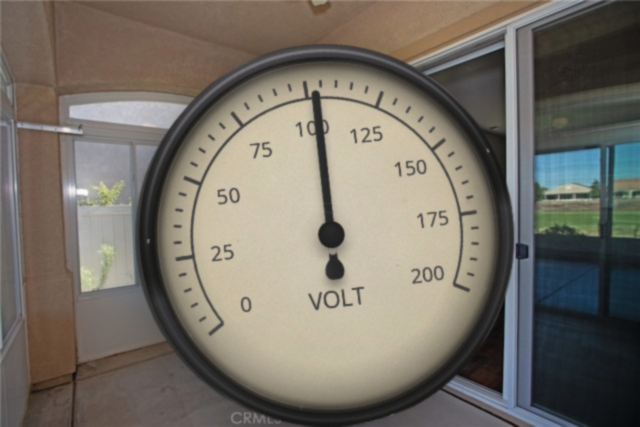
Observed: 102.5 V
